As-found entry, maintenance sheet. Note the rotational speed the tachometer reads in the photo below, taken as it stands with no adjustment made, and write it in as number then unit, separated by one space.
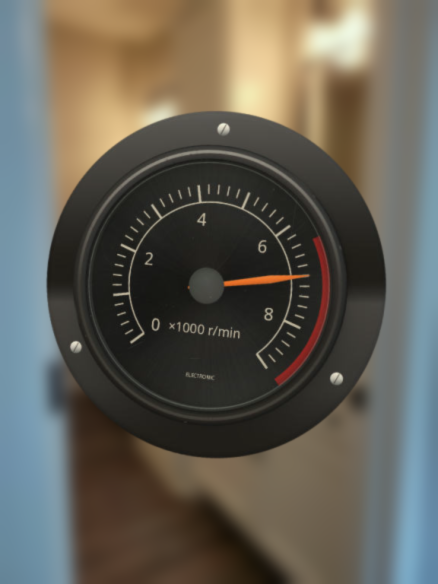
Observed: 7000 rpm
